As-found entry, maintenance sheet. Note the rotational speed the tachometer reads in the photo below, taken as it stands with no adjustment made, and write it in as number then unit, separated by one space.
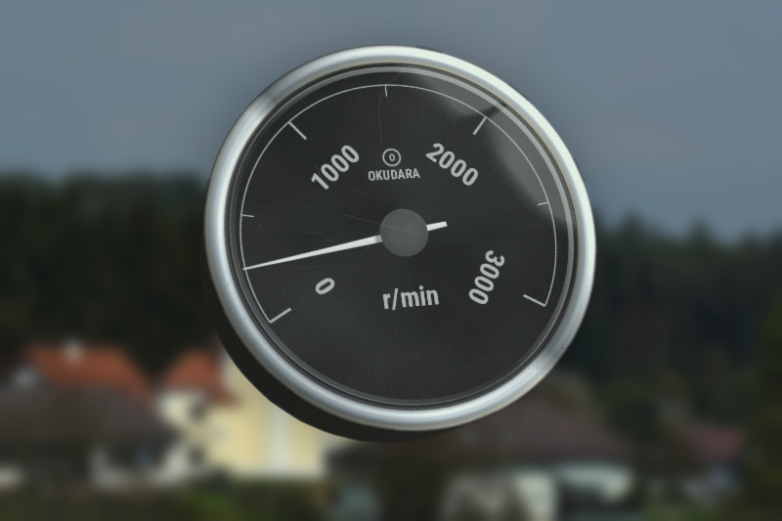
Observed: 250 rpm
